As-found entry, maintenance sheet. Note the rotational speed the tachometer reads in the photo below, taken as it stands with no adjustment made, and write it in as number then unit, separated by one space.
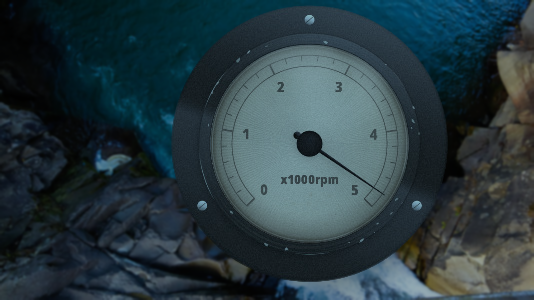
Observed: 4800 rpm
